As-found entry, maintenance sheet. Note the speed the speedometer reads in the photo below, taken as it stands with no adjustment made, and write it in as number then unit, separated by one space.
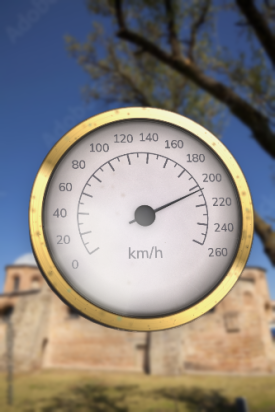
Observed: 205 km/h
